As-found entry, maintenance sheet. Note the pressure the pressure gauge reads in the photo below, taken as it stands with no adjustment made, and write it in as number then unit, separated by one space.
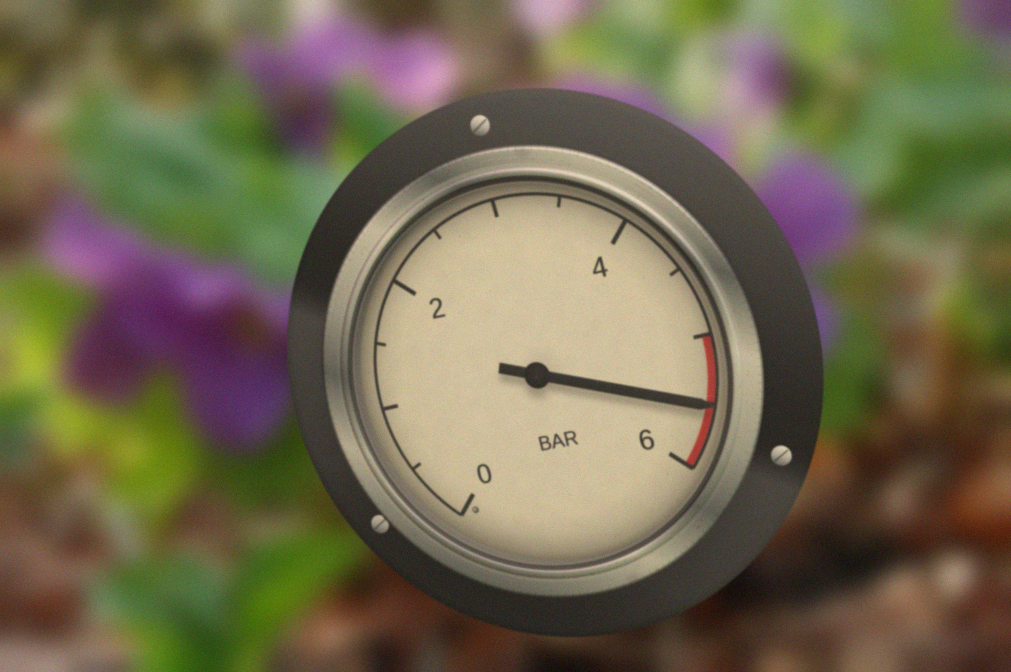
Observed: 5.5 bar
